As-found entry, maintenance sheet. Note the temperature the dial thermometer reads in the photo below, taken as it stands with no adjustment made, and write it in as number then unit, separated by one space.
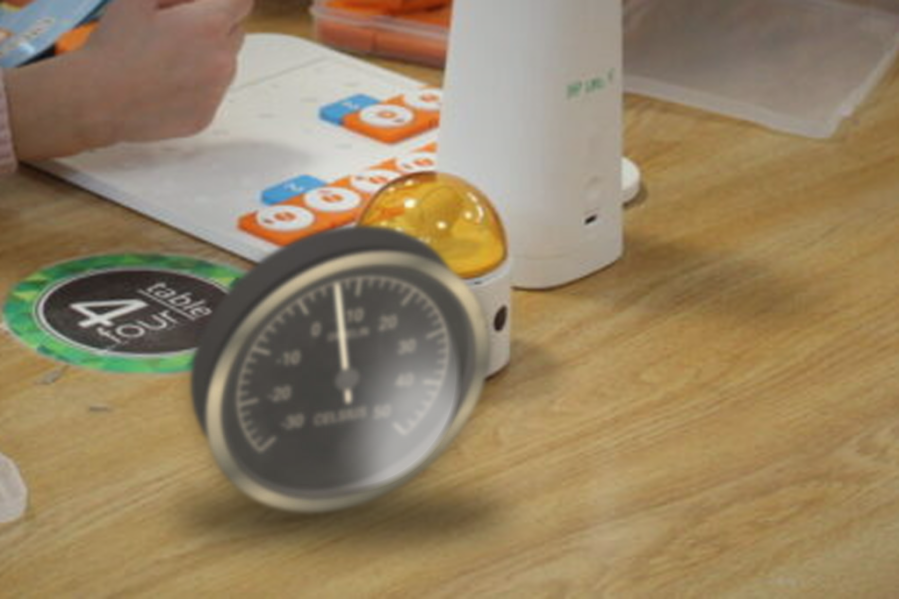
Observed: 6 °C
